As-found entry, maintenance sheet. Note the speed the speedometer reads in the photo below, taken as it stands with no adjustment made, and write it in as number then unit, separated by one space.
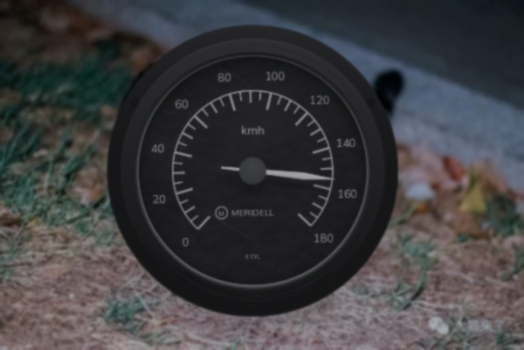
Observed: 155 km/h
